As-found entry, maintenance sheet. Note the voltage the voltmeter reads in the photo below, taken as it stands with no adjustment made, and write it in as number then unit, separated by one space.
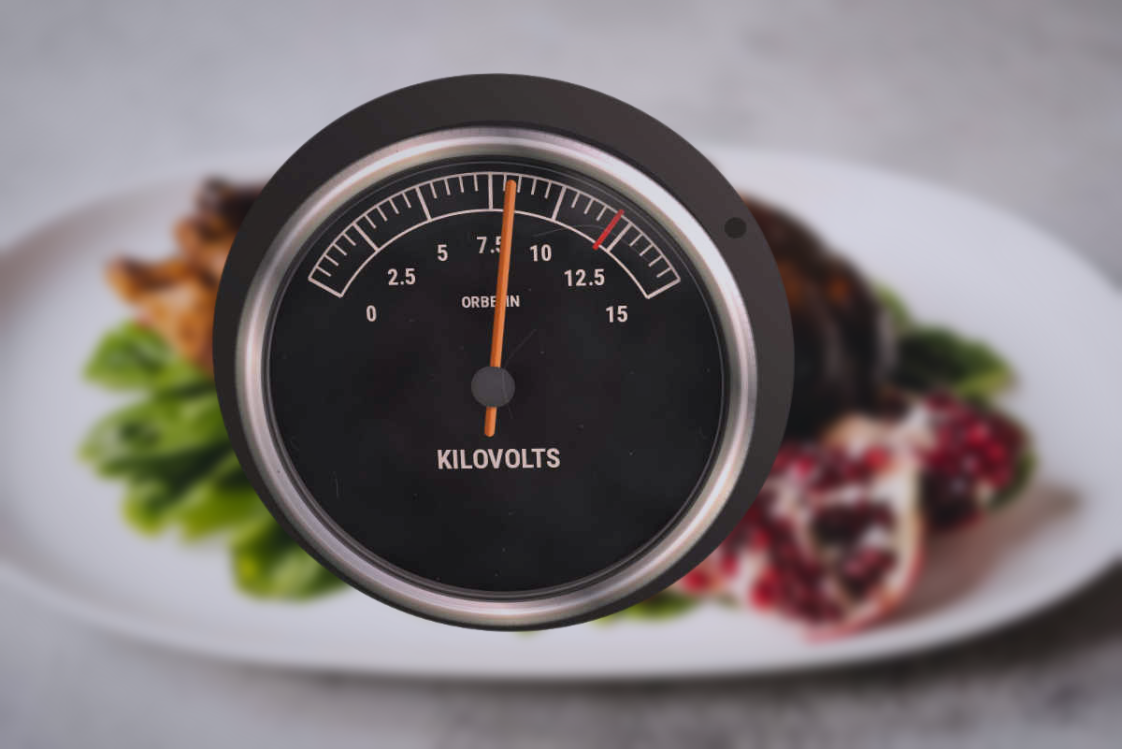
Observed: 8.25 kV
